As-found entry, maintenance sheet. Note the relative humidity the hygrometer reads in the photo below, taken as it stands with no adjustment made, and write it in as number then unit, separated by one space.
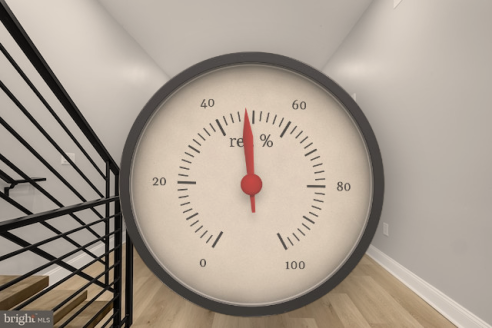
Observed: 48 %
